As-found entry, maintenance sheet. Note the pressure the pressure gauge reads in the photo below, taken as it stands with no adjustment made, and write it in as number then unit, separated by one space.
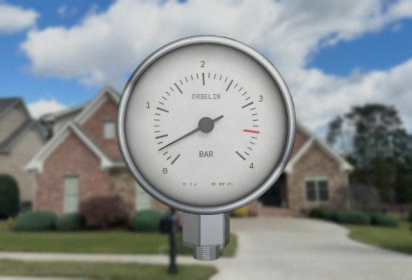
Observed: 0.3 bar
